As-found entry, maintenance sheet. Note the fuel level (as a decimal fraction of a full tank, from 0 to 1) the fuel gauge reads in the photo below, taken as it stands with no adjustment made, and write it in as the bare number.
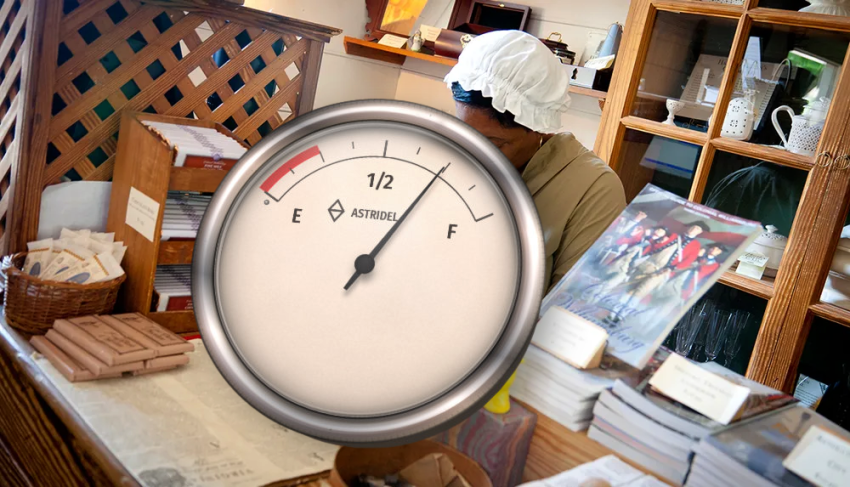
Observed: 0.75
